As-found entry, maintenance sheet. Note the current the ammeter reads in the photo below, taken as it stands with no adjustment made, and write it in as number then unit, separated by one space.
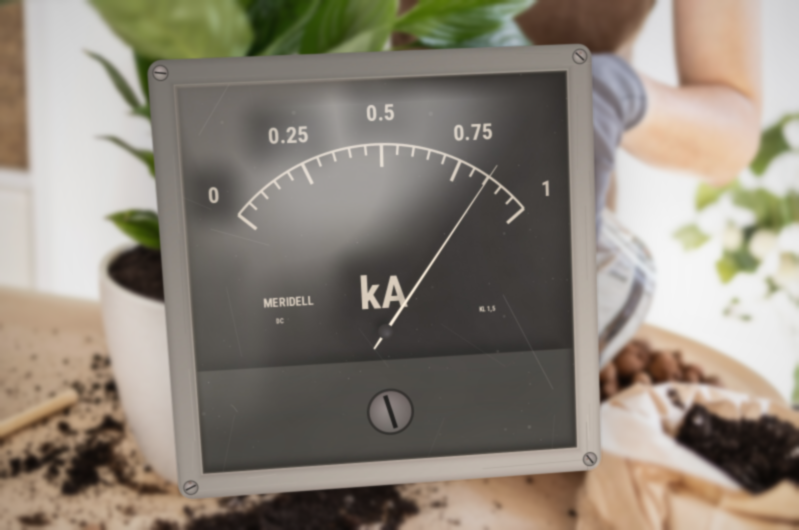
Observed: 0.85 kA
